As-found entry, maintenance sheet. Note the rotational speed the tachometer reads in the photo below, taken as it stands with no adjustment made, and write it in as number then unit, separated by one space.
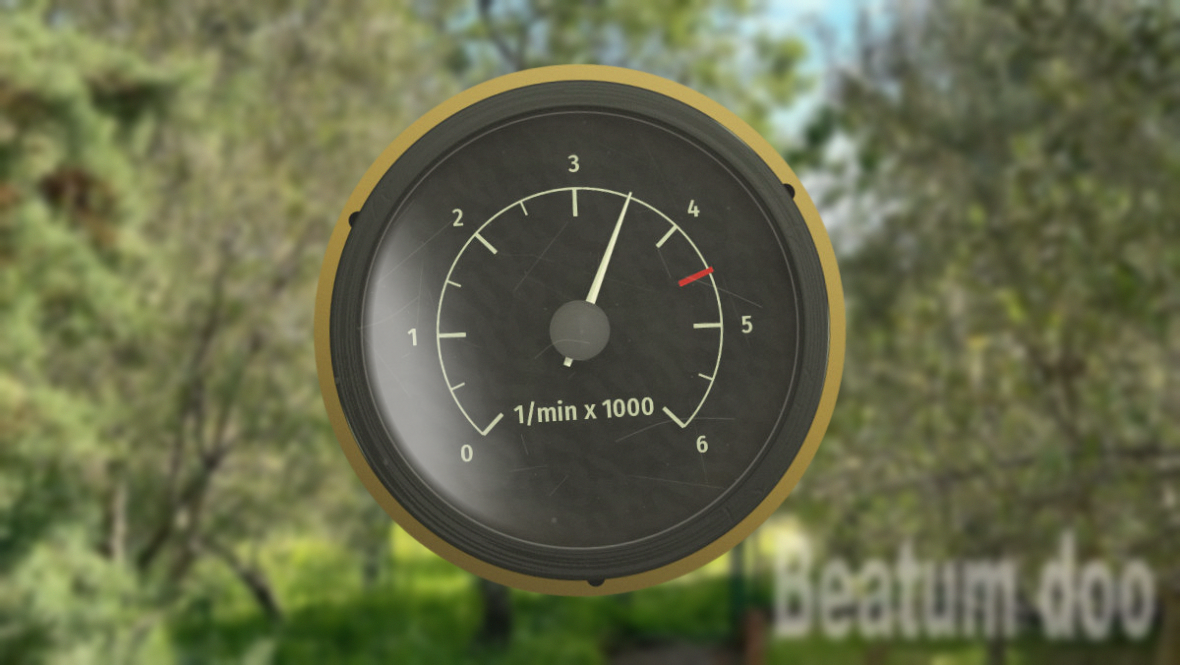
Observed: 3500 rpm
